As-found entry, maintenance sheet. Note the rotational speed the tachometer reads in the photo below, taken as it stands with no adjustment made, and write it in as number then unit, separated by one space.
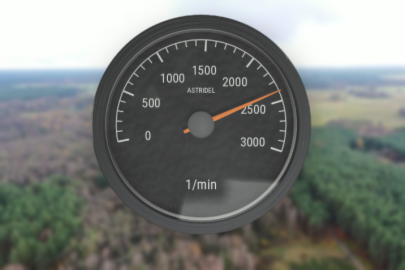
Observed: 2400 rpm
